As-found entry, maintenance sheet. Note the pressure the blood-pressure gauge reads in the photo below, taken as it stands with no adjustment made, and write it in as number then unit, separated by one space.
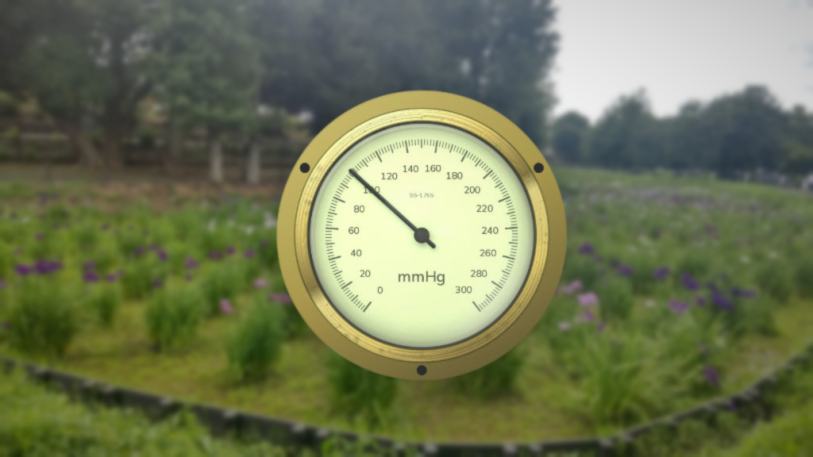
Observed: 100 mmHg
